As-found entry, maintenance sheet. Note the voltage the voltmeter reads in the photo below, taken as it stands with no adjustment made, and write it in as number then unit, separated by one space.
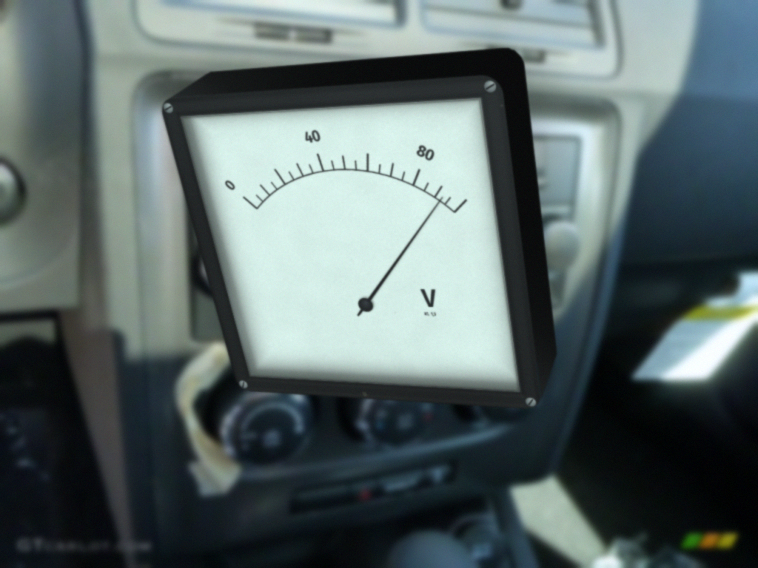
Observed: 92.5 V
